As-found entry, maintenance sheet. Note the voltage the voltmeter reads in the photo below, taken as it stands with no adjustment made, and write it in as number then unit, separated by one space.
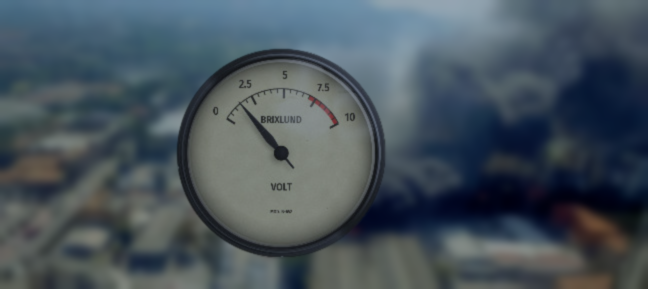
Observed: 1.5 V
